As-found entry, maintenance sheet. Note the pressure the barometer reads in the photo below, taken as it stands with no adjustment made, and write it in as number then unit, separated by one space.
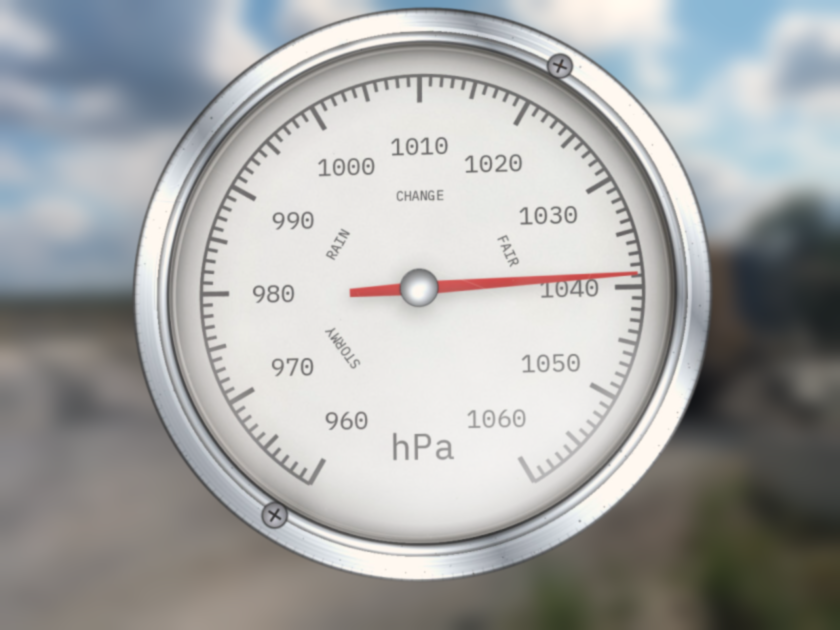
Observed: 1039 hPa
